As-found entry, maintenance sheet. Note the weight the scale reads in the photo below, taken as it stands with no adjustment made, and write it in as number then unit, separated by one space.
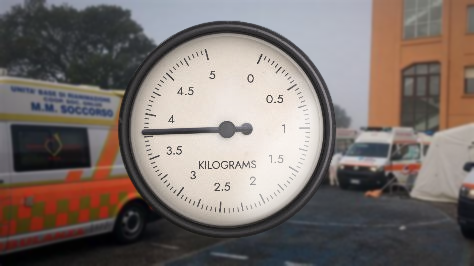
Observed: 3.8 kg
